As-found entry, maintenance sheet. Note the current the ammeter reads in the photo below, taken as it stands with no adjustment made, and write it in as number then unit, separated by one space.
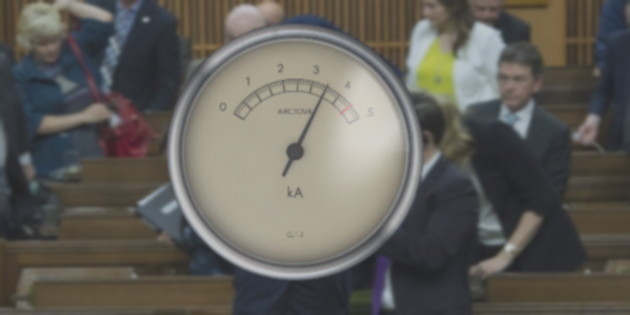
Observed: 3.5 kA
